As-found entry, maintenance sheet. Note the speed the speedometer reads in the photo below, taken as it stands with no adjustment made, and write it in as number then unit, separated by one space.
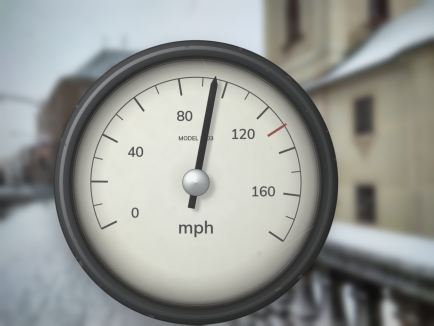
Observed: 95 mph
